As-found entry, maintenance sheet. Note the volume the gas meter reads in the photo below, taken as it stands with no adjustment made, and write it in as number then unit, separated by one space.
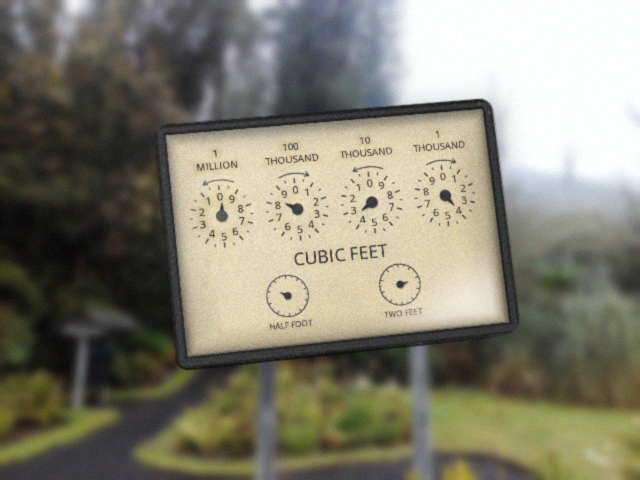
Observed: 983400 ft³
